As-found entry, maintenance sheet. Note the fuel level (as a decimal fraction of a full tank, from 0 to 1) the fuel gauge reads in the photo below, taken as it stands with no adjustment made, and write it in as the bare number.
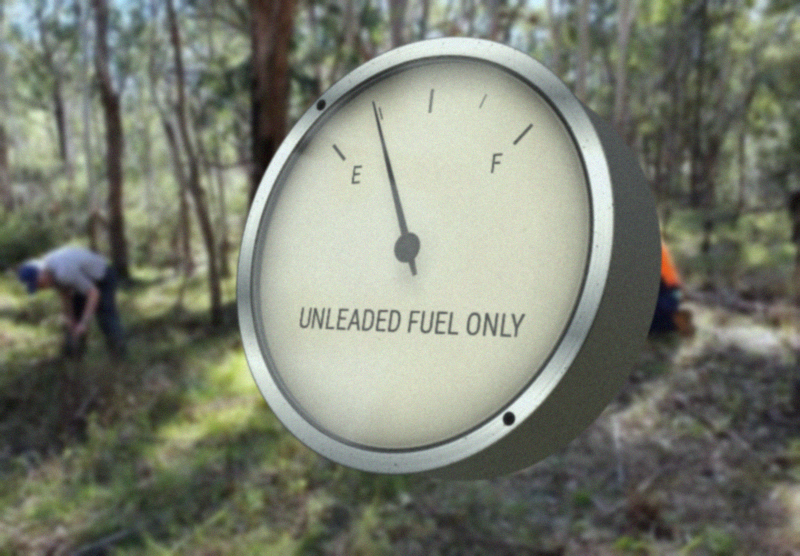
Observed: 0.25
